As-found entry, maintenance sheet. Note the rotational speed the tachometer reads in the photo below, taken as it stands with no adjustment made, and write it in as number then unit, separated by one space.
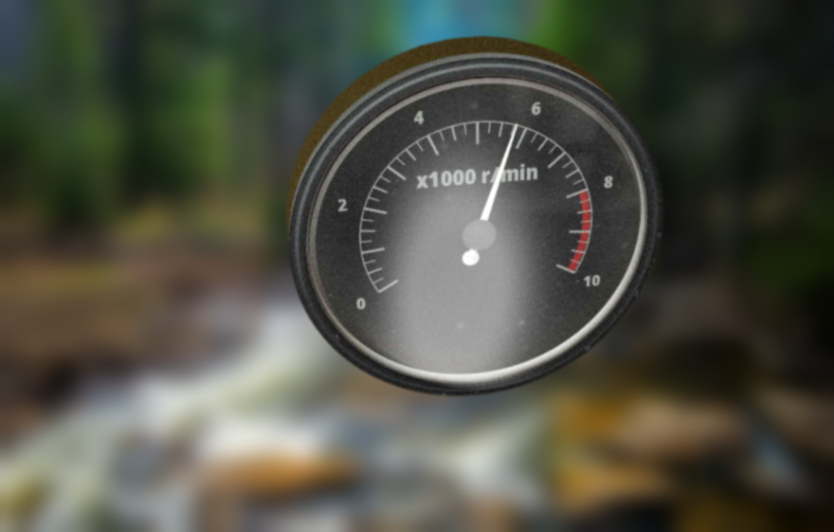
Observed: 5750 rpm
